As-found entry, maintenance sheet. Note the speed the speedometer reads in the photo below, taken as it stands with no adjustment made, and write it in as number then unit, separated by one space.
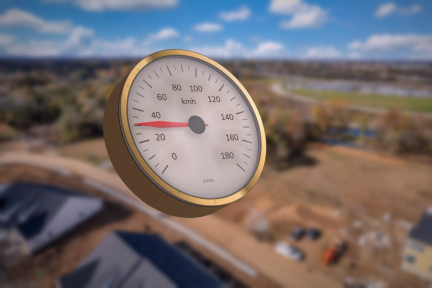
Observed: 30 km/h
